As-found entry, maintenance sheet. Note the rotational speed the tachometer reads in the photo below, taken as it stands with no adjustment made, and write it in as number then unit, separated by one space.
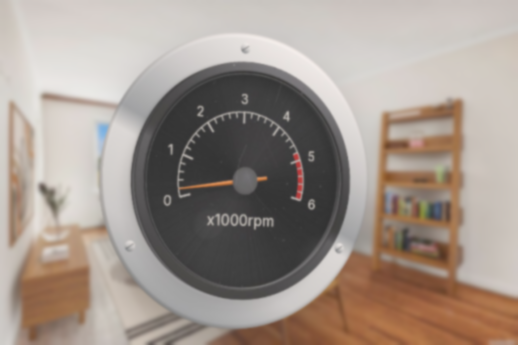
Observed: 200 rpm
